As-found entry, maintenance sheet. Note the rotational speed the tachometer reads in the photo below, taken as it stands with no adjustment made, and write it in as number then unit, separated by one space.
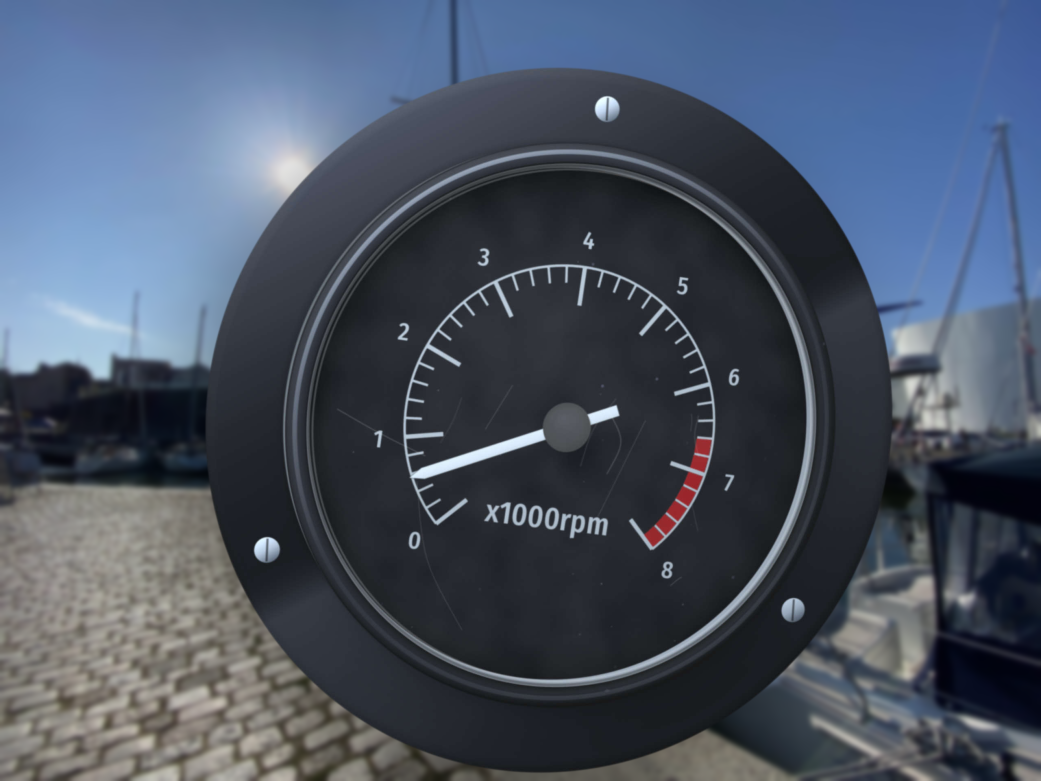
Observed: 600 rpm
